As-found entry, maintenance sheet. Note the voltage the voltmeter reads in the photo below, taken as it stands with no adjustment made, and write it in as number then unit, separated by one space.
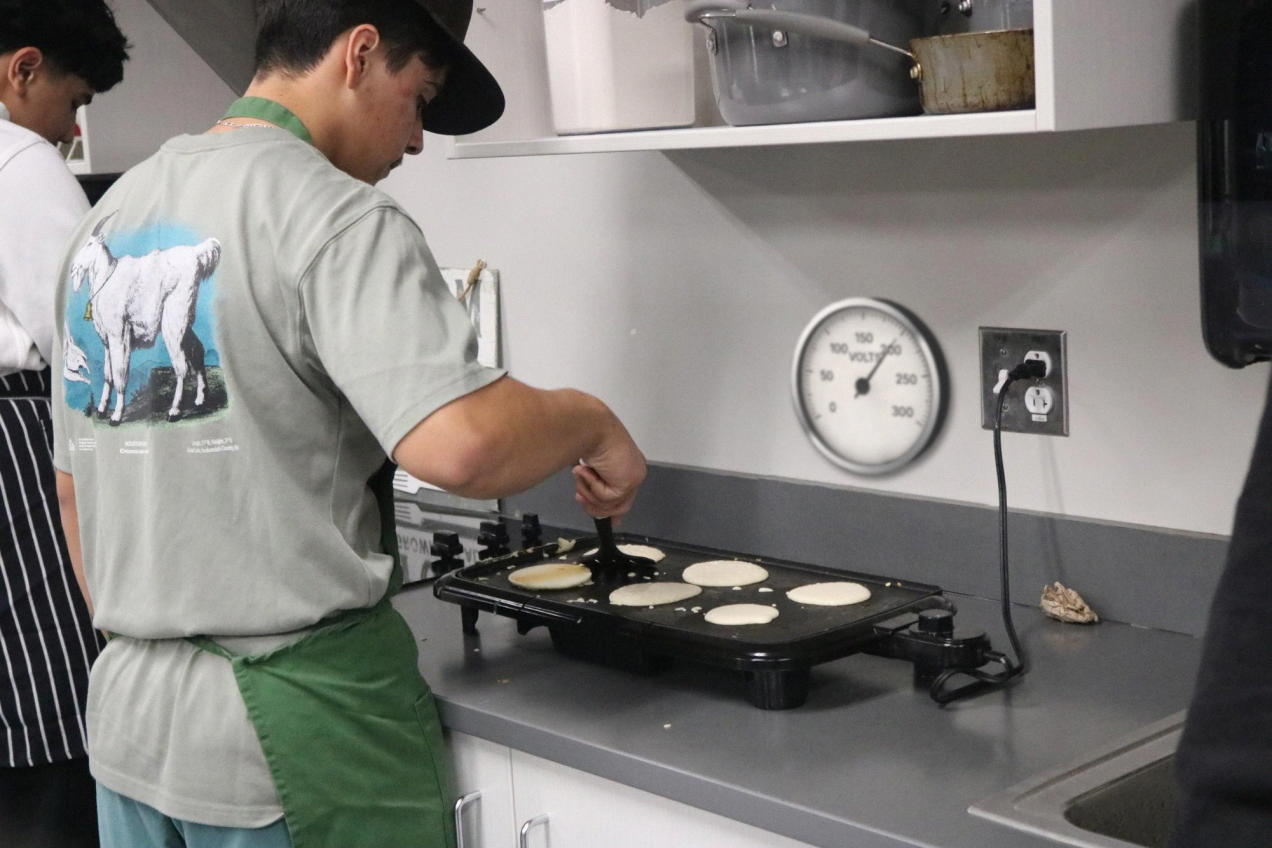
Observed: 200 V
